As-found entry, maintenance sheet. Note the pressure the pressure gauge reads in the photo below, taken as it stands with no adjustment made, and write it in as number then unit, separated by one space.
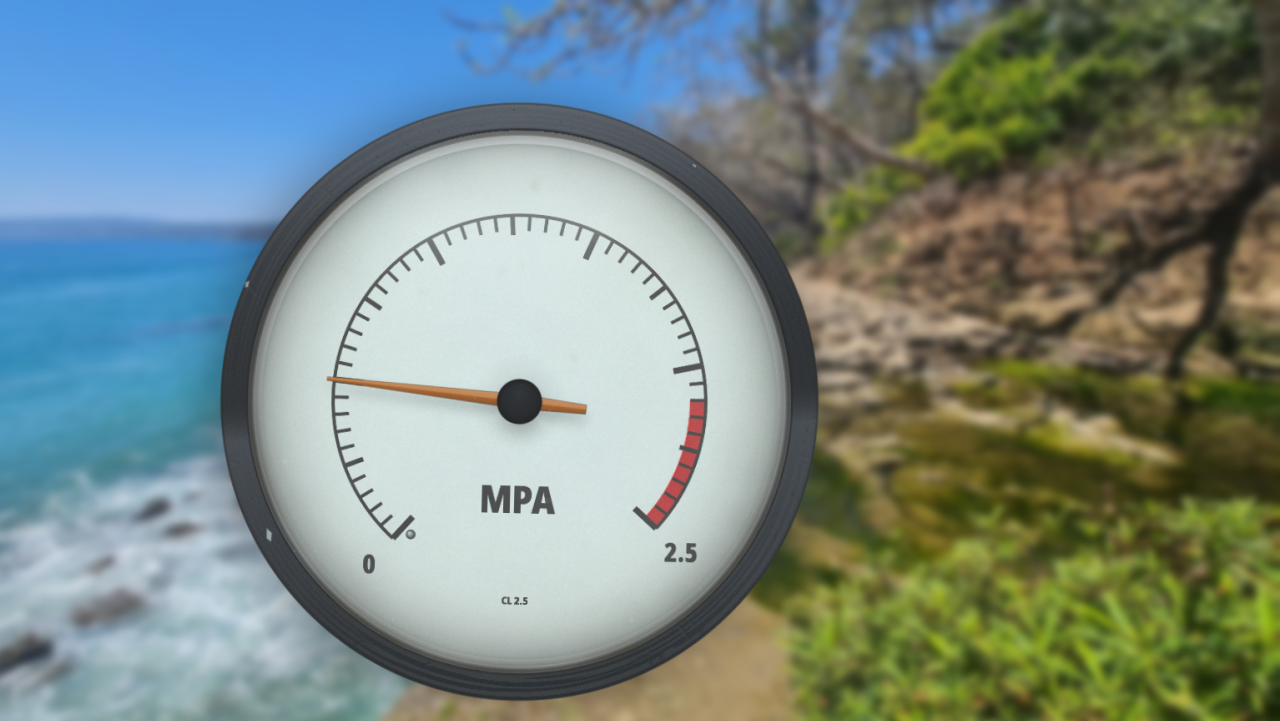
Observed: 0.5 MPa
